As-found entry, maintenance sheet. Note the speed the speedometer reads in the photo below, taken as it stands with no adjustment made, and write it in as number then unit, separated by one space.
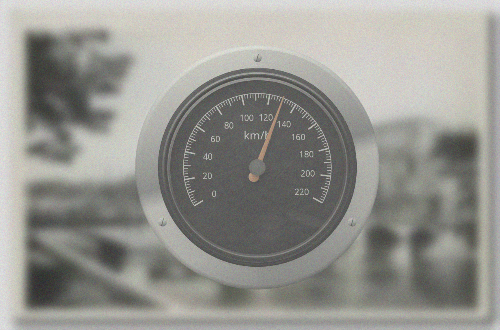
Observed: 130 km/h
